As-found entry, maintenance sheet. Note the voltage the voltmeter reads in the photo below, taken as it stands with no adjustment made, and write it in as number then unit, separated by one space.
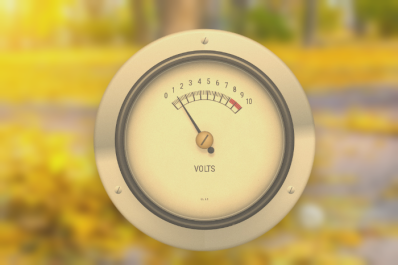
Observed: 1 V
